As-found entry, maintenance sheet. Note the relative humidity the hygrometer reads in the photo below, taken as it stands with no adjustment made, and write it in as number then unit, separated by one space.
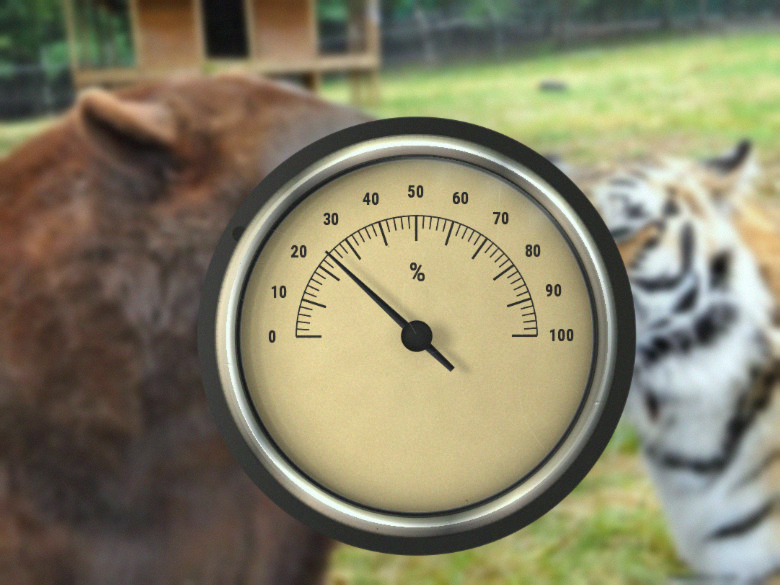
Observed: 24 %
